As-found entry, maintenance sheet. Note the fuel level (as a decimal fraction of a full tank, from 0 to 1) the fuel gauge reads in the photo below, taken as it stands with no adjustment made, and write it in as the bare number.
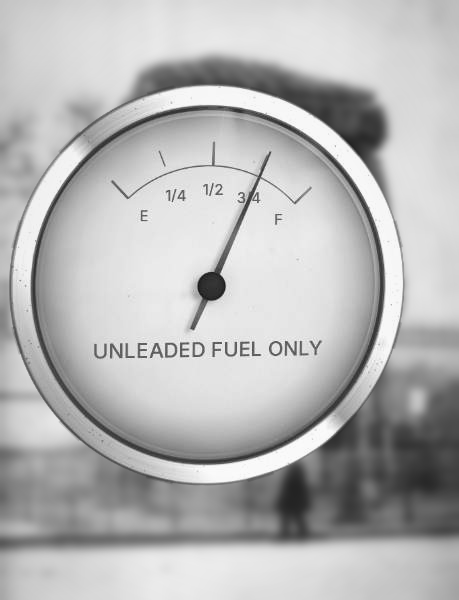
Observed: 0.75
